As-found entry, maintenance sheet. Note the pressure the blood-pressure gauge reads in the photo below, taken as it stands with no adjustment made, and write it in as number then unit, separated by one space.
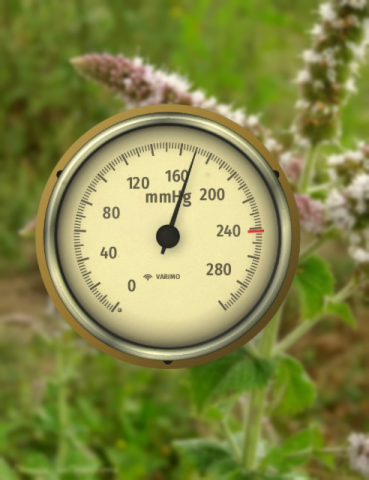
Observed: 170 mmHg
